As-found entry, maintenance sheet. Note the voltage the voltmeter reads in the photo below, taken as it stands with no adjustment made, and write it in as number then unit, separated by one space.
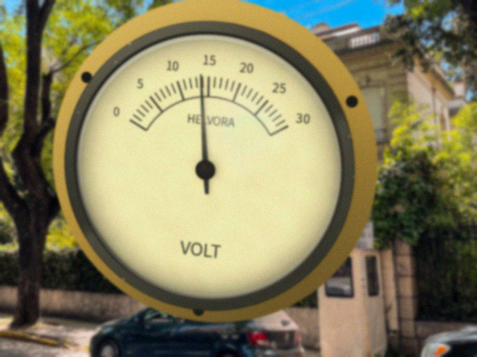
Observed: 14 V
